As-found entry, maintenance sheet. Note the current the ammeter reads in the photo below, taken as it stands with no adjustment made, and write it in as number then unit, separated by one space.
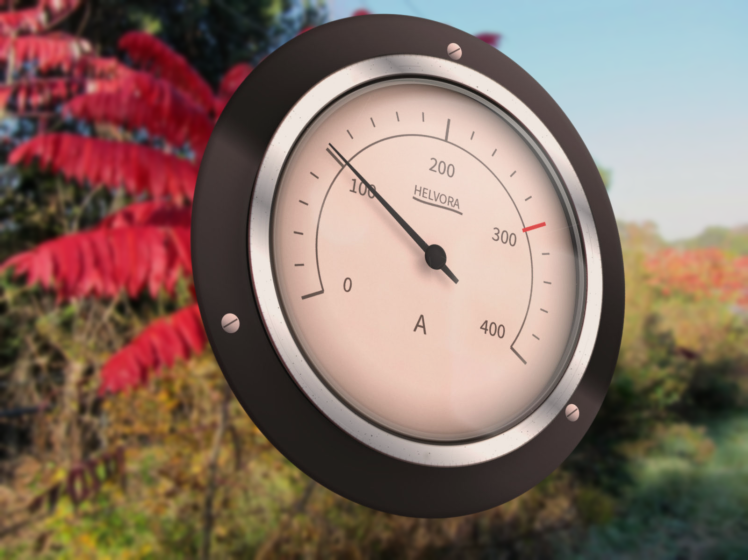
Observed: 100 A
